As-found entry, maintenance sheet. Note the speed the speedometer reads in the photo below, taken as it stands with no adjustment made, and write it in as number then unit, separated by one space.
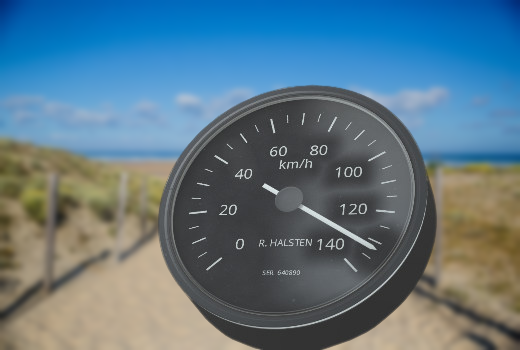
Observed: 132.5 km/h
